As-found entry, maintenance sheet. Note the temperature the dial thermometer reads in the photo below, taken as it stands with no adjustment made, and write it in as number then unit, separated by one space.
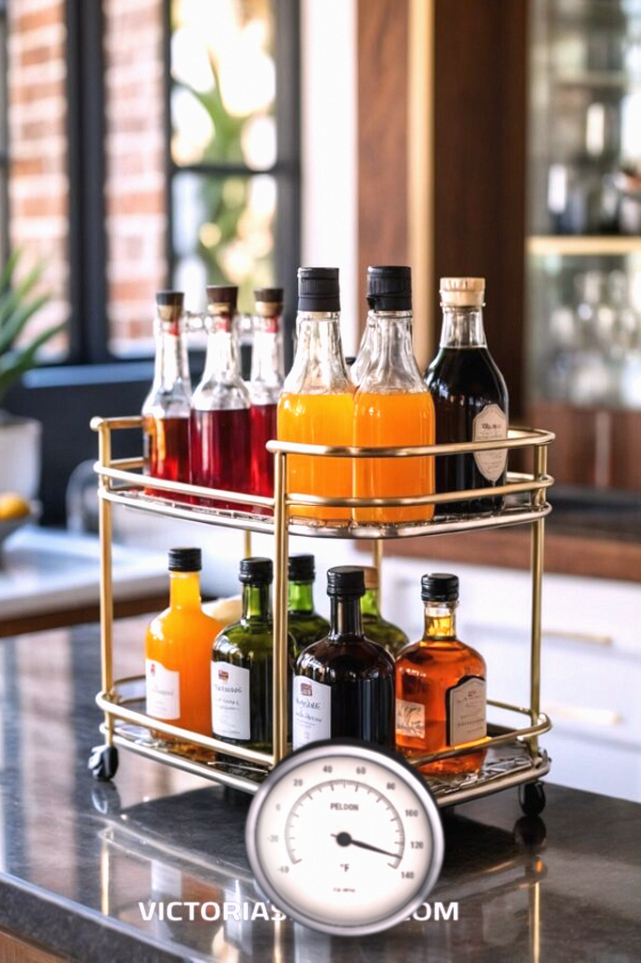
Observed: 130 °F
